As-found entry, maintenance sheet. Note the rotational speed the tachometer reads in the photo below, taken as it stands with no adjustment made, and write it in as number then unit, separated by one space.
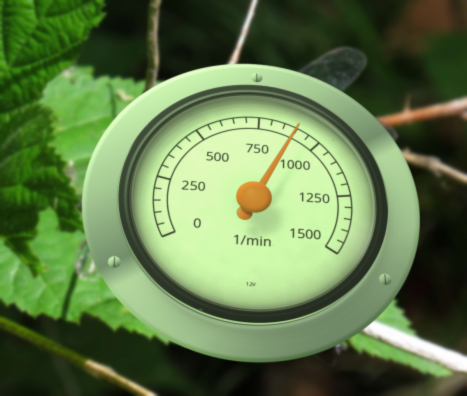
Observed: 900 rpm
